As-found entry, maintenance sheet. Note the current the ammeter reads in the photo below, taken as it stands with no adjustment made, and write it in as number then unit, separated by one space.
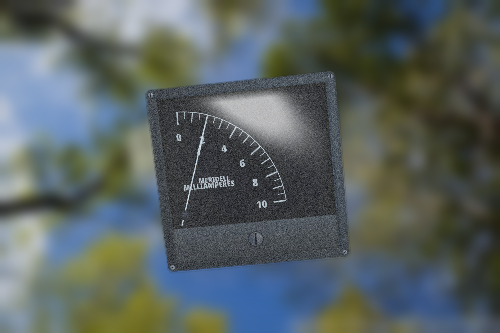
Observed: 2 mA
